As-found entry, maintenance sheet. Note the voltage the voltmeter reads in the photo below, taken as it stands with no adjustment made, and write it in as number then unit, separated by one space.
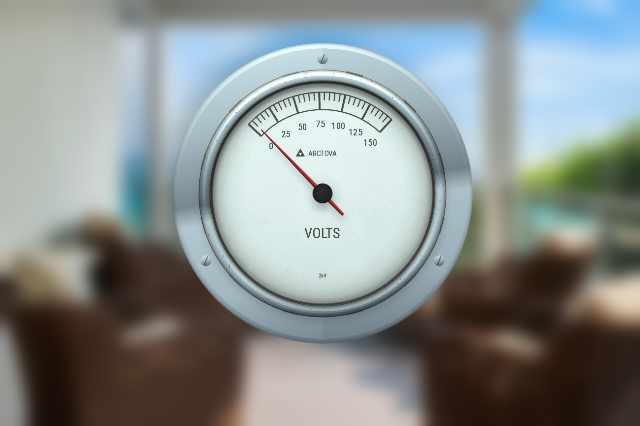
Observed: 5 V
